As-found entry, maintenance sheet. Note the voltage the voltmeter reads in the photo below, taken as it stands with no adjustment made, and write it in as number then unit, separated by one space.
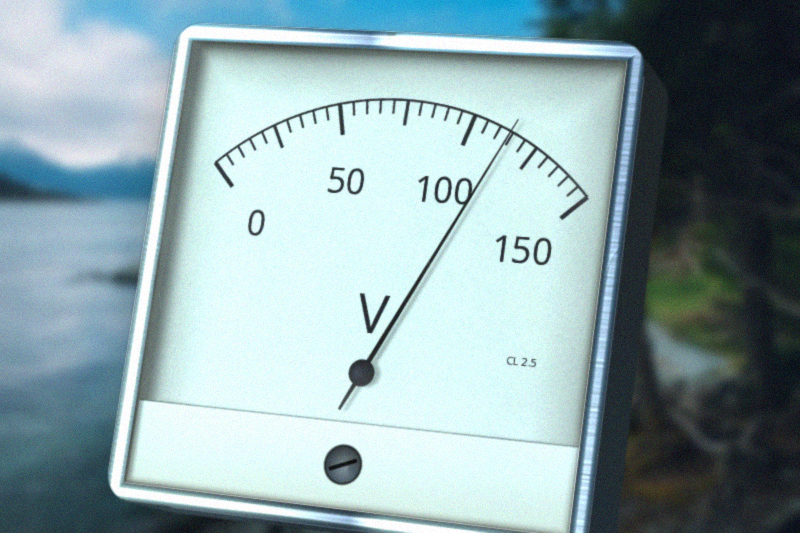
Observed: 115 V
